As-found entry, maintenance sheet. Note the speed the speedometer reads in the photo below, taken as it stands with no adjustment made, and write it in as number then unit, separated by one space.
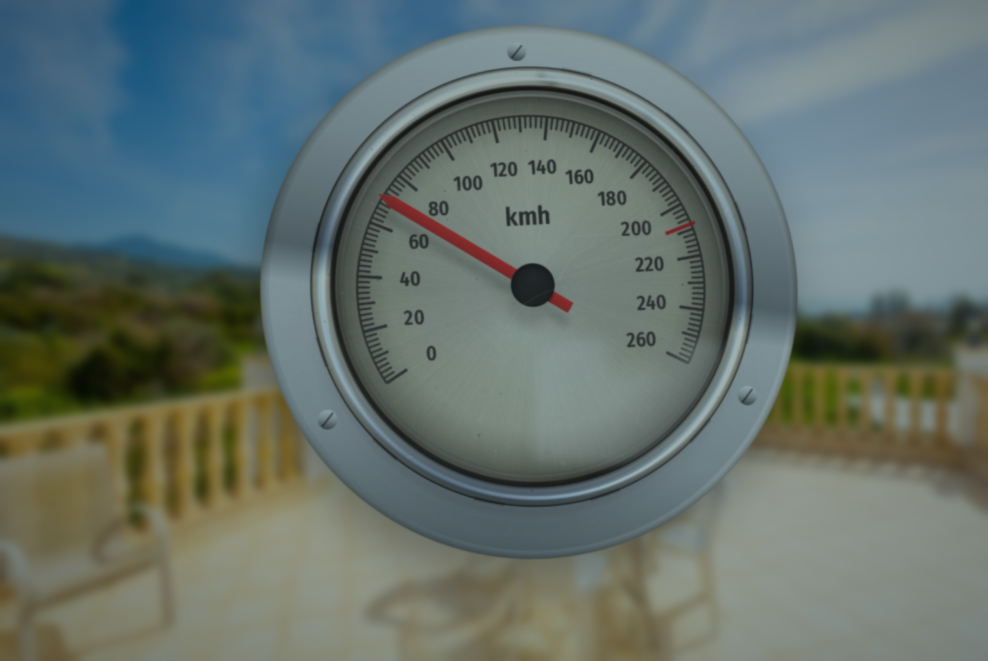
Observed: 70 km/h
